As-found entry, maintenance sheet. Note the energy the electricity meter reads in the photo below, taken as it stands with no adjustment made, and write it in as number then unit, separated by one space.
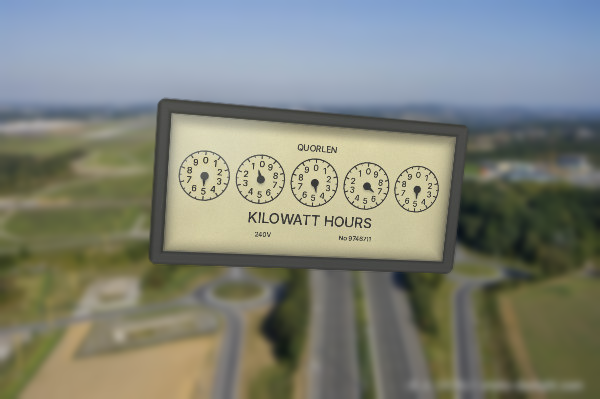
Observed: 50465 kWh
